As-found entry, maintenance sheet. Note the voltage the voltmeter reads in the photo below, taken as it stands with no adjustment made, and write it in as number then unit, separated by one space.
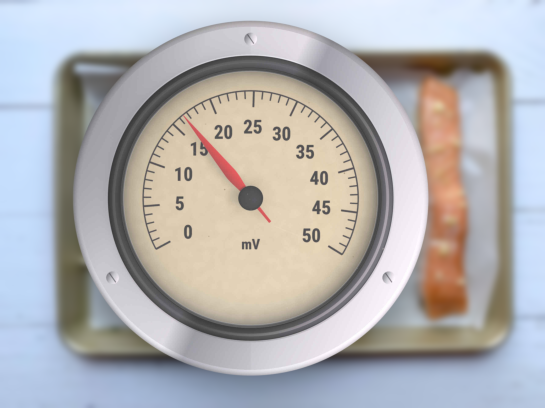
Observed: 16.5 mV
